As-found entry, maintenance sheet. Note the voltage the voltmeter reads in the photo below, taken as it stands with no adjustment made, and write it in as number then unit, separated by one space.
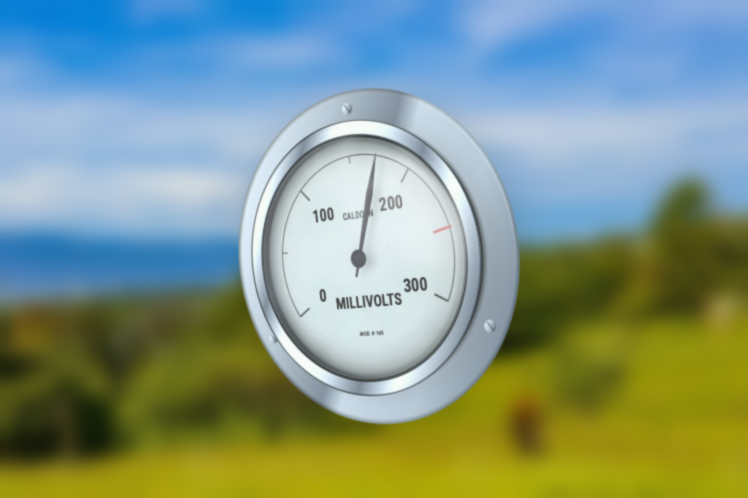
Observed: 175 mV
